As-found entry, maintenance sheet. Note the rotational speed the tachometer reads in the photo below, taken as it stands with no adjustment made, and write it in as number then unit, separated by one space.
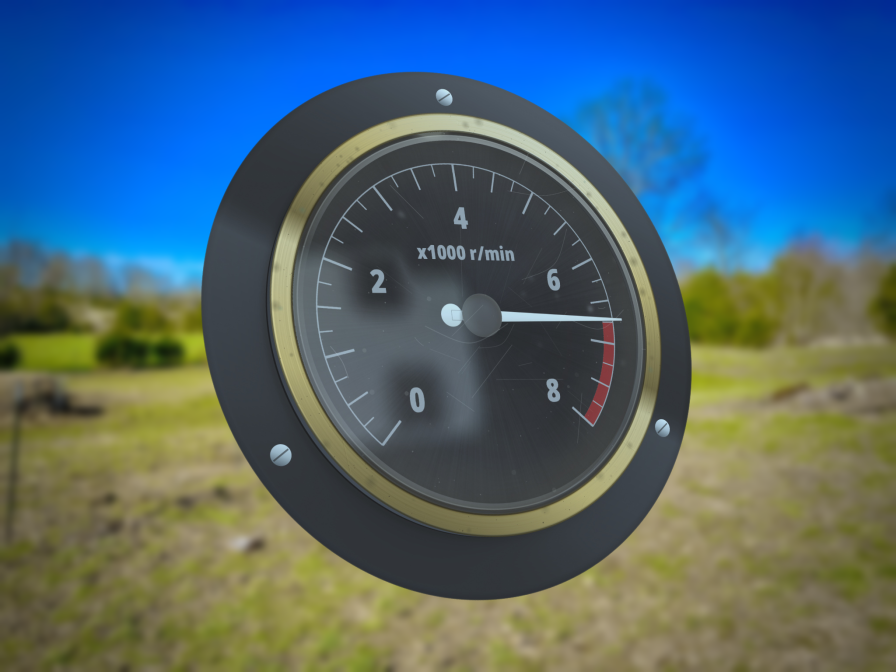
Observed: 6750 rpm
